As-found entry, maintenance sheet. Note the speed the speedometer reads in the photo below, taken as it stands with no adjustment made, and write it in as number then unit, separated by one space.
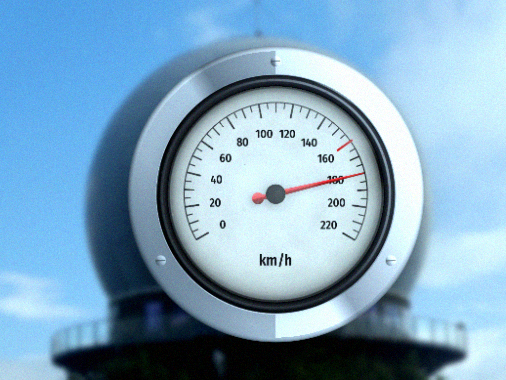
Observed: 180 km/h
